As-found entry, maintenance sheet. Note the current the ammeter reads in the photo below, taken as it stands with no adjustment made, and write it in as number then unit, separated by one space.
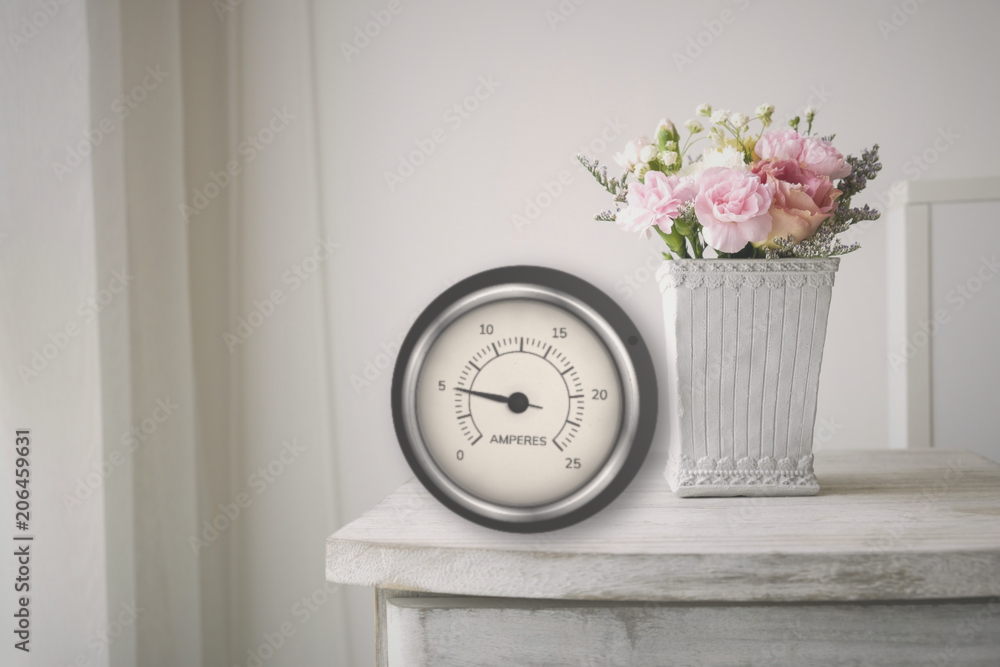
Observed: 5 A
